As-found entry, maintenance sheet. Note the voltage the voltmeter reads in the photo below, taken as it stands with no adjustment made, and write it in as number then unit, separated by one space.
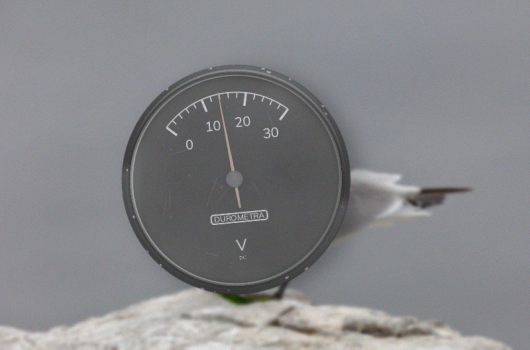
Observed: 14 V
